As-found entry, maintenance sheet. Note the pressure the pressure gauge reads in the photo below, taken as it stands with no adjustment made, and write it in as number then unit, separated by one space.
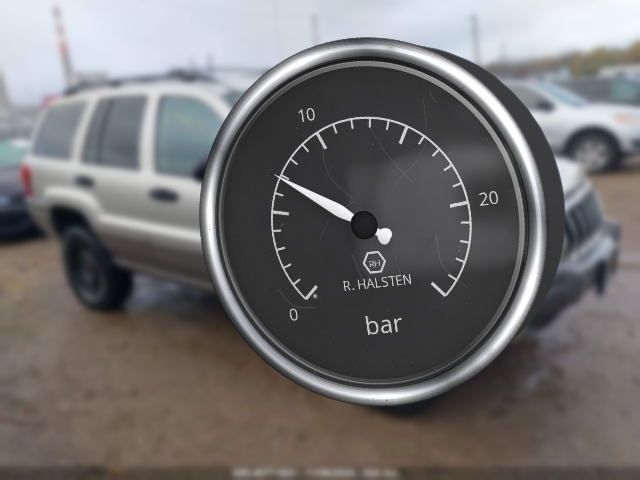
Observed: 7 bar
